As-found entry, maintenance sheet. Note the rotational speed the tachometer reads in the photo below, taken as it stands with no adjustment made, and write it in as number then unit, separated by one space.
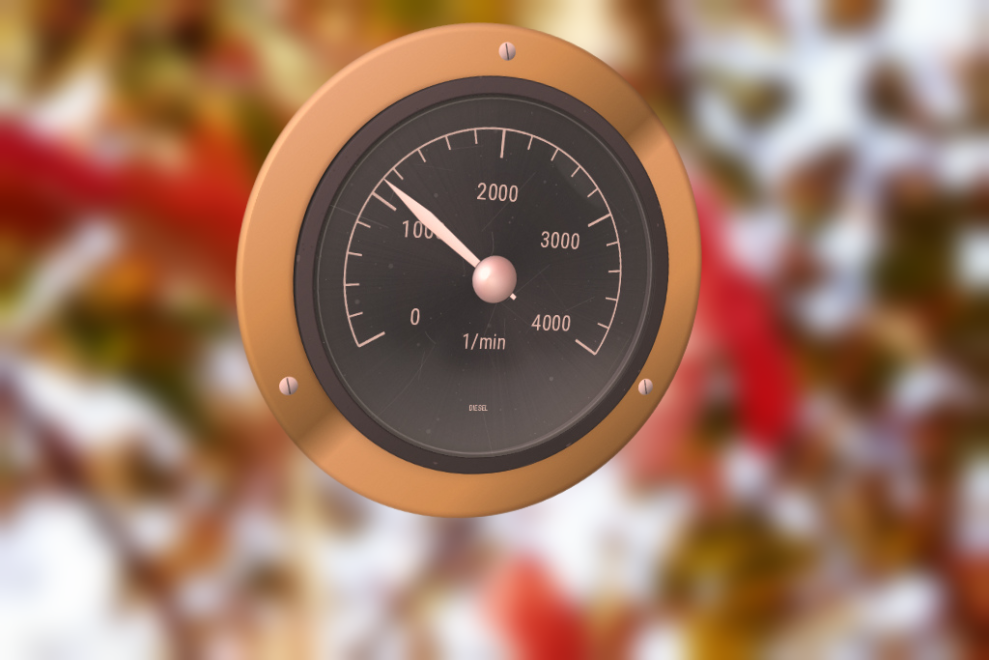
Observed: 1100 rpm
